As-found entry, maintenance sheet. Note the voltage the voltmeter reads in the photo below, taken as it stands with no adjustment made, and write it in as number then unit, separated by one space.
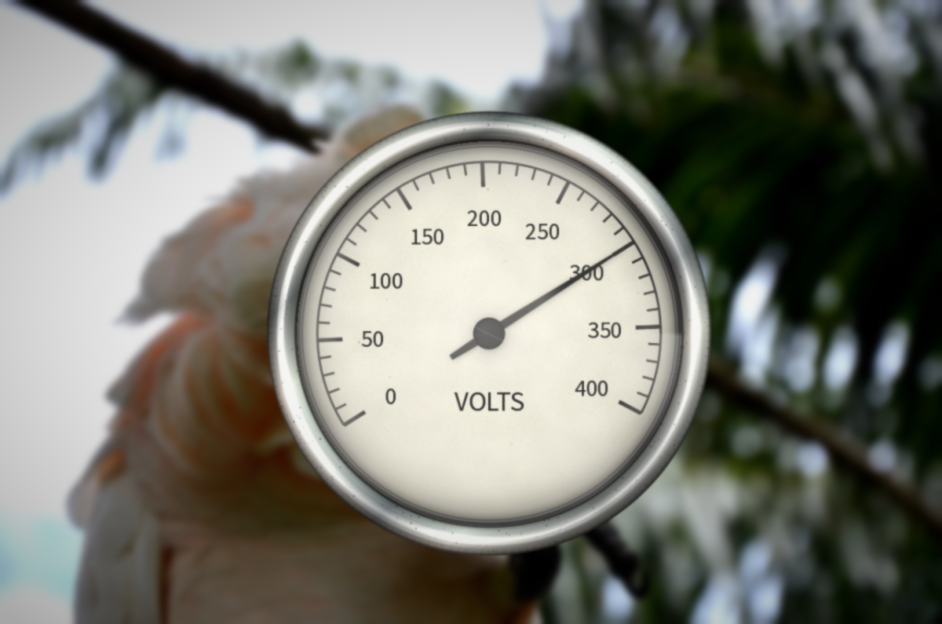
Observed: 300 V
